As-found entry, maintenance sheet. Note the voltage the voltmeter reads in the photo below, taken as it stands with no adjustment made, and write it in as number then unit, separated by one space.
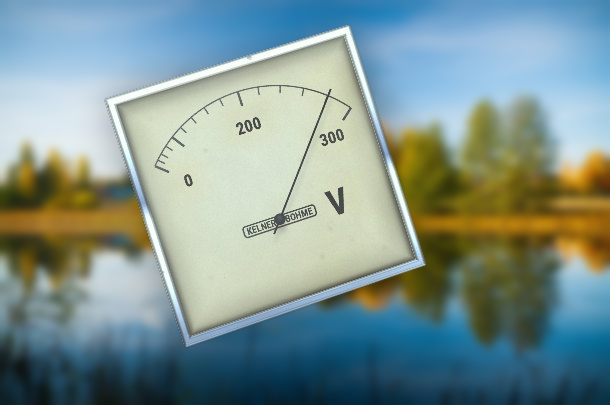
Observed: 280 V
